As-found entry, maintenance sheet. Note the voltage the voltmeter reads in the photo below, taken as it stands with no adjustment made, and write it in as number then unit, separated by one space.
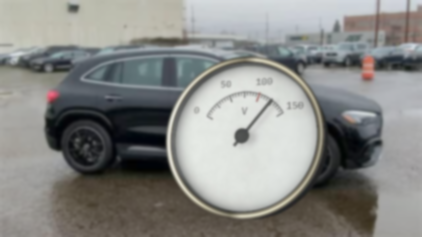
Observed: 125 V
